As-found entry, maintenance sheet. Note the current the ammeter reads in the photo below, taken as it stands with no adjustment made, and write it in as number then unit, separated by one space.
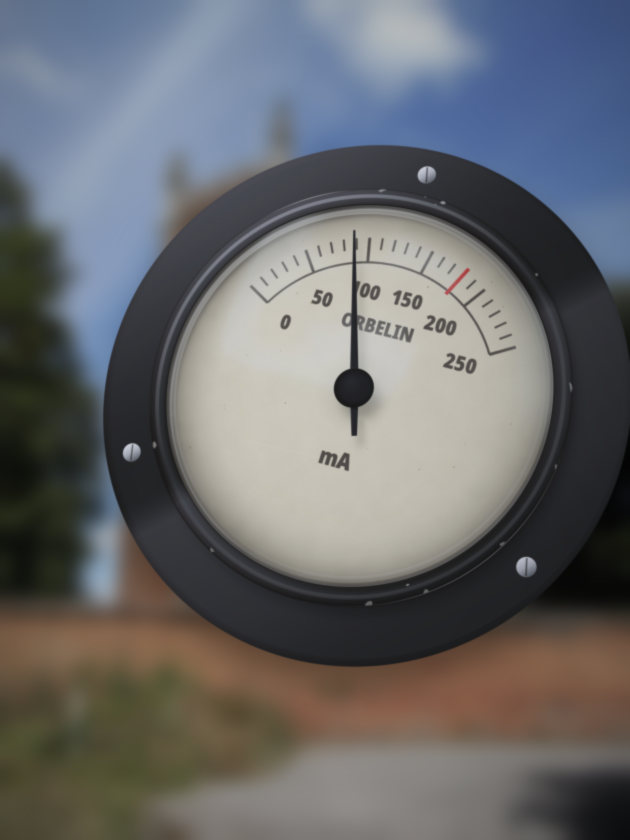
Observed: 90 mA
